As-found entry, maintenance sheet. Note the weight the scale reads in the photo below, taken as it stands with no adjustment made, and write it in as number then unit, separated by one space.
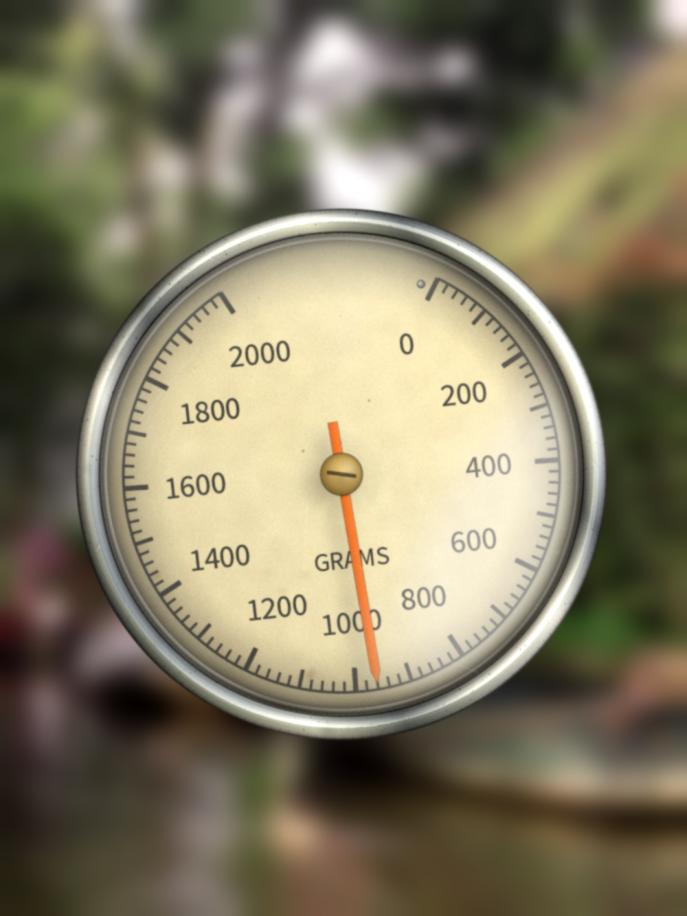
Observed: 960 g
